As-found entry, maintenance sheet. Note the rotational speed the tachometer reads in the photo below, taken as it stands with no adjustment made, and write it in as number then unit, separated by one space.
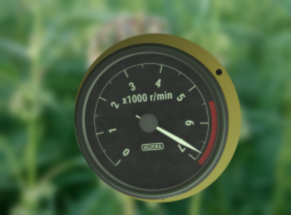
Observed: 6750 rpm
